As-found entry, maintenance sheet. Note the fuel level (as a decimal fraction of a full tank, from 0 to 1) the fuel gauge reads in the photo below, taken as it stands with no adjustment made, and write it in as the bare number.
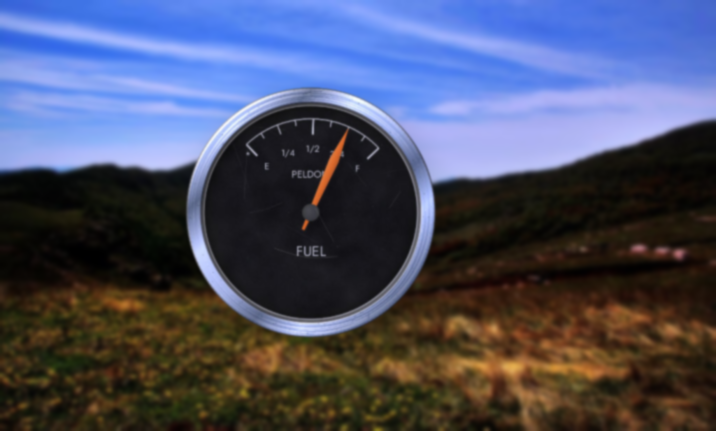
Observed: 0.75
